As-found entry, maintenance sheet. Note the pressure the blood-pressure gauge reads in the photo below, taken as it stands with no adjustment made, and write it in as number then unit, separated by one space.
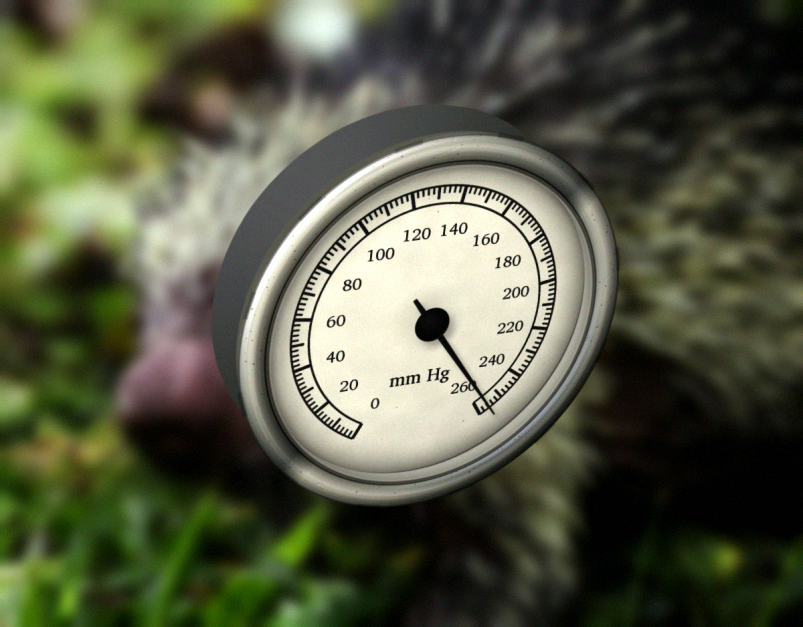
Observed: 256 mmHg
